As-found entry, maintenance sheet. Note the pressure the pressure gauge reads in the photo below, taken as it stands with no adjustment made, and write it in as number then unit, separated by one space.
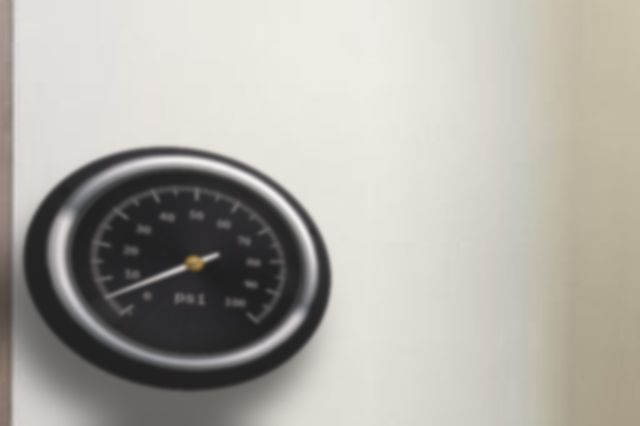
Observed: 5 psi
